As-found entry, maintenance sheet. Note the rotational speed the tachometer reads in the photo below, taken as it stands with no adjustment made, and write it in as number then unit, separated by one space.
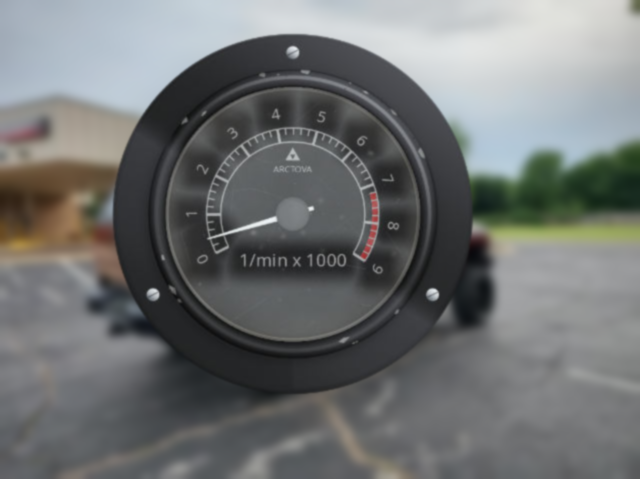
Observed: 400 rpm
